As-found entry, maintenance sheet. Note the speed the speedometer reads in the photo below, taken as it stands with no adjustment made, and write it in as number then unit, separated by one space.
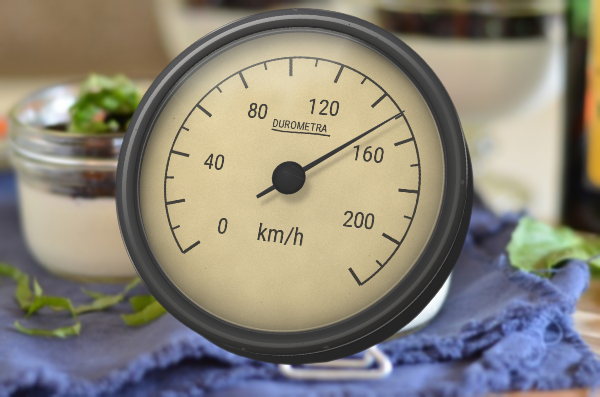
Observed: 150 km/h
